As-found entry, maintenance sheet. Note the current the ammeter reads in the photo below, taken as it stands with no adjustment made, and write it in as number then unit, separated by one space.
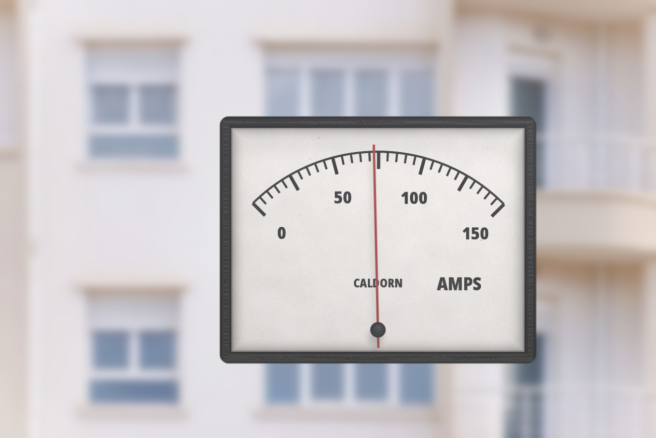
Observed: 72.5 A
